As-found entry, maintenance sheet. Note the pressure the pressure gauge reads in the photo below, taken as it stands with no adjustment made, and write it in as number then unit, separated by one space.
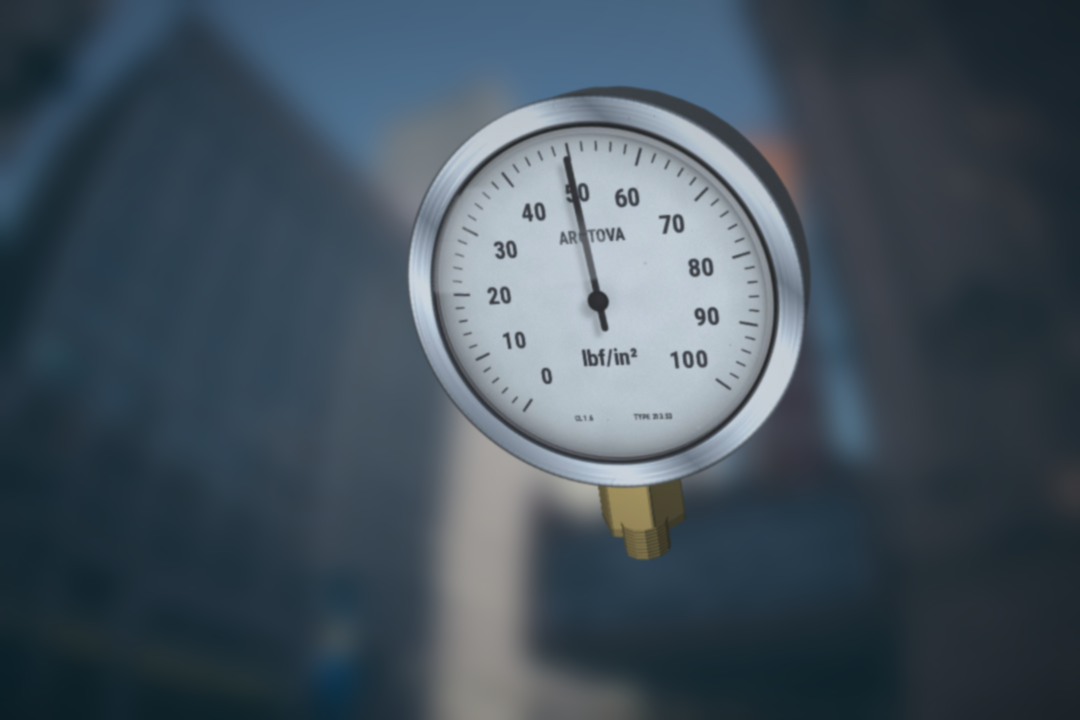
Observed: 50 psi
